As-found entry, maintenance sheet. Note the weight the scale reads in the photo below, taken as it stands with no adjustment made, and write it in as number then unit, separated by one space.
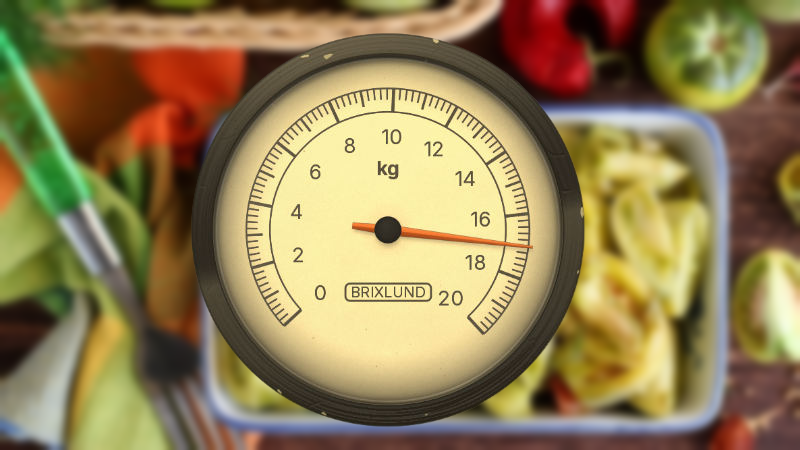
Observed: 17 kg
